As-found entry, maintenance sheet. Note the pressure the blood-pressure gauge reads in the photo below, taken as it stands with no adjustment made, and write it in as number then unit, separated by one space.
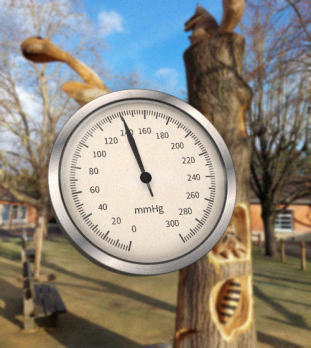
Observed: 140 mmHg
